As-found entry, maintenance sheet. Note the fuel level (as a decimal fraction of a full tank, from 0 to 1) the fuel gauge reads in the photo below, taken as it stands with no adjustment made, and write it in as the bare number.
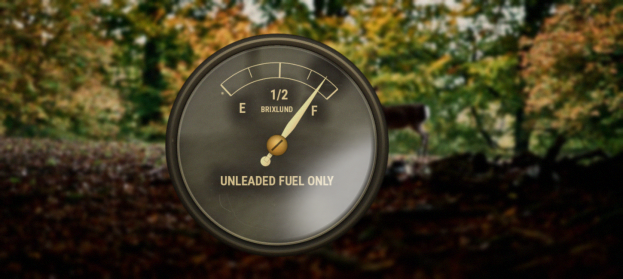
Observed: 0.875
